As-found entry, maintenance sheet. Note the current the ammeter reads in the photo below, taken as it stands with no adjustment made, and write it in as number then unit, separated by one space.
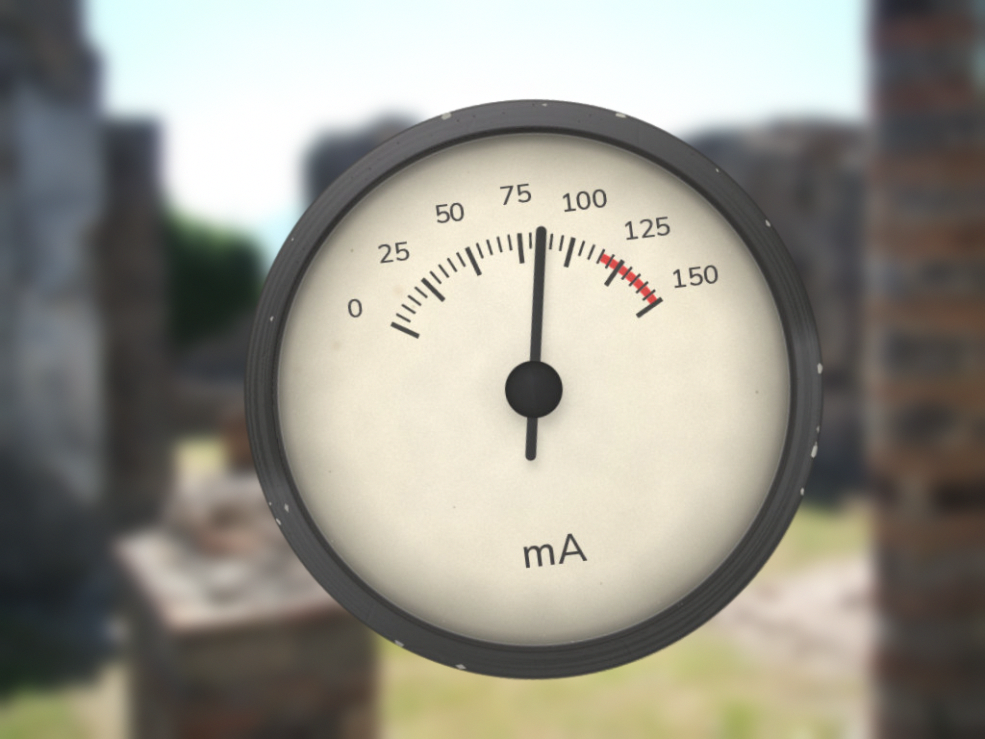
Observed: 85 mA
